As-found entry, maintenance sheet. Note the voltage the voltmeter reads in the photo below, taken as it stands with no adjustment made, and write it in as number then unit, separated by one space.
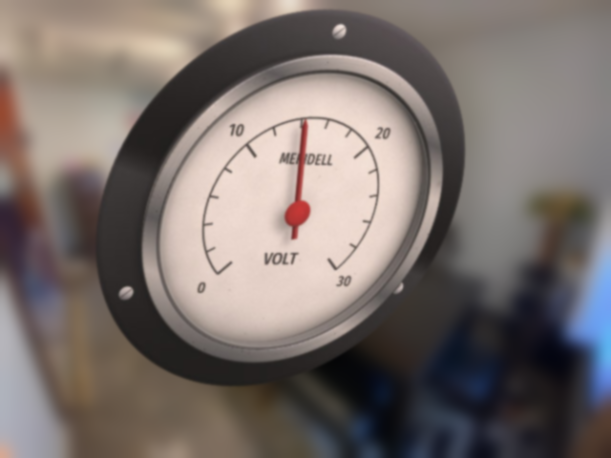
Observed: 14 V
